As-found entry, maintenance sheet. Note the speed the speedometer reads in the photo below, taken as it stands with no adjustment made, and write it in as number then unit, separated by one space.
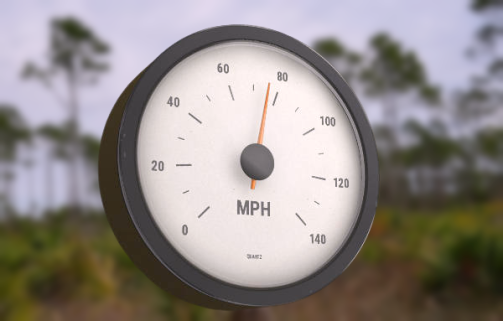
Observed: 75 mph
